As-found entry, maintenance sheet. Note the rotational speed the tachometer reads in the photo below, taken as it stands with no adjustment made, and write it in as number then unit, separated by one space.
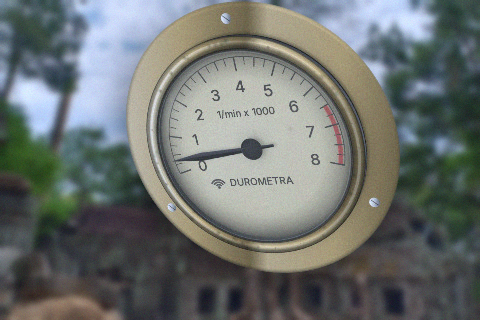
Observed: 375 rpm
